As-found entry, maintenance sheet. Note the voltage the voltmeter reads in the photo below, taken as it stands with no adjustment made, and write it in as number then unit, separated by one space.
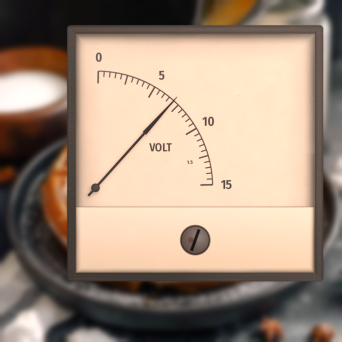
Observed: 7 V
